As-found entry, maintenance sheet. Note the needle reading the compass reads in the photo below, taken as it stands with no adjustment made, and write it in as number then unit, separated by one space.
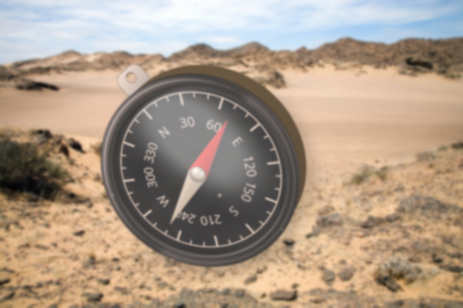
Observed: 70 °
